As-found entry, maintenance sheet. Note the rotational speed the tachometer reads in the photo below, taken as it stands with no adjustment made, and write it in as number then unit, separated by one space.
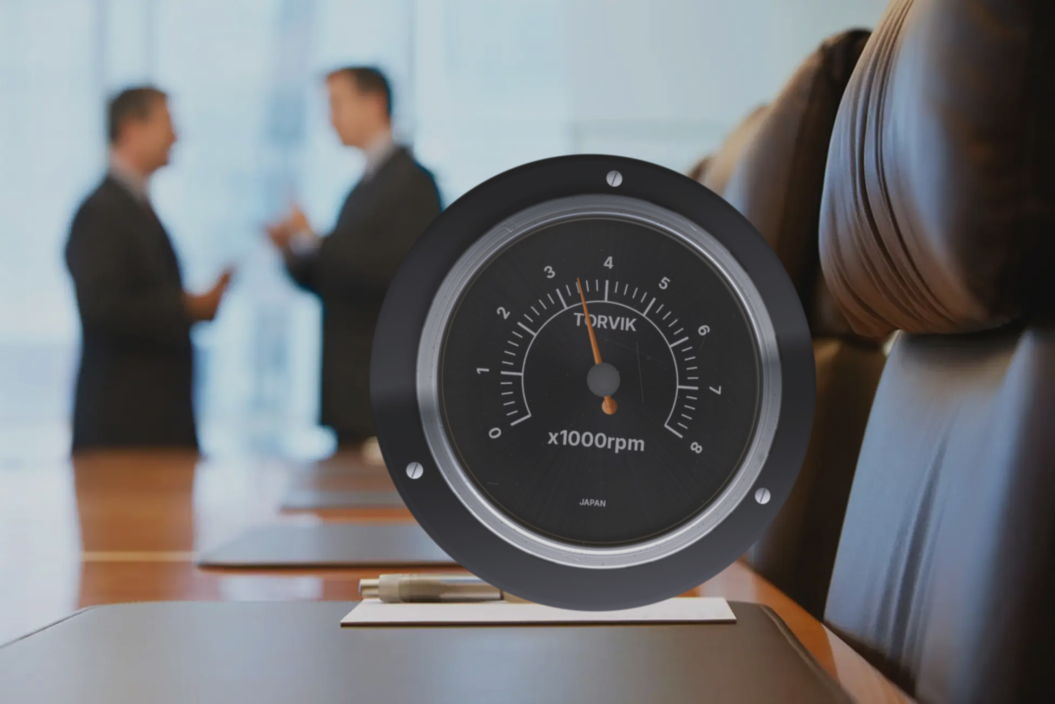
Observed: 3400 rpm
